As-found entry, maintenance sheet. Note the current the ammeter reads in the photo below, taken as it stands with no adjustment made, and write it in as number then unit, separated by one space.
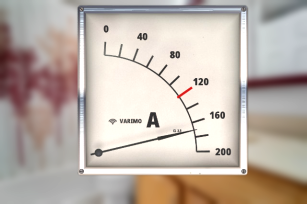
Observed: 170 A
